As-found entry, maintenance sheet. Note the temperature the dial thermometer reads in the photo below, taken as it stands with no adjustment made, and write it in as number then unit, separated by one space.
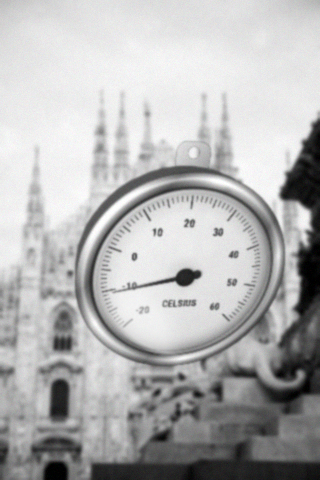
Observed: -10 °C
